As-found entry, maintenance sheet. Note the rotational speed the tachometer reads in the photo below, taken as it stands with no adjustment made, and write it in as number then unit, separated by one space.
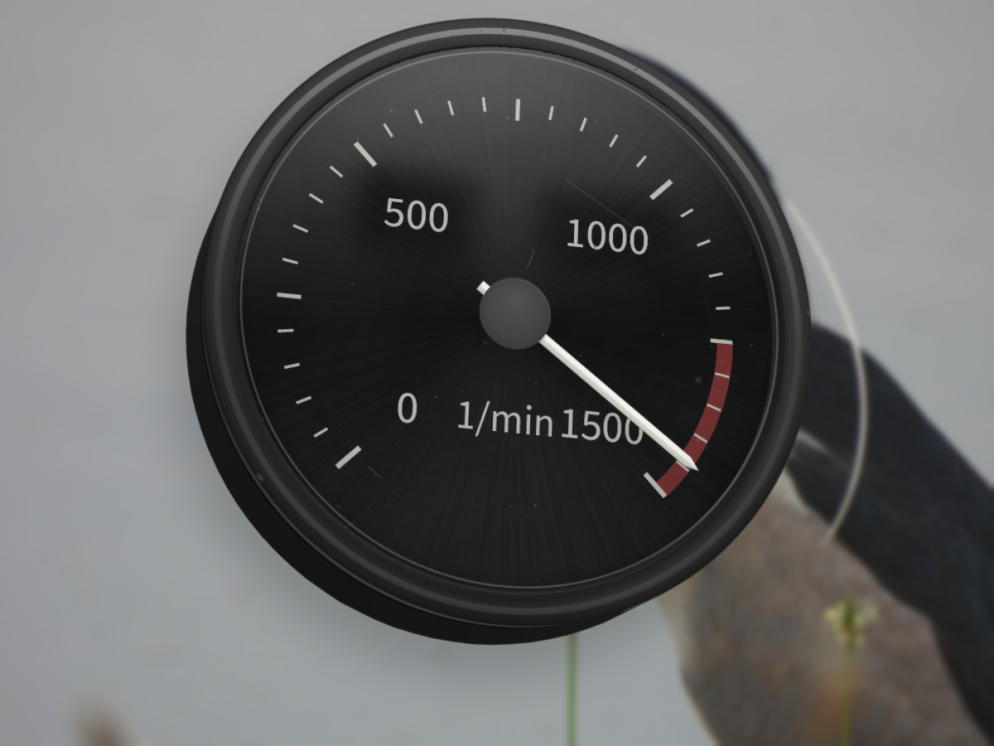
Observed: 1450 rpm
